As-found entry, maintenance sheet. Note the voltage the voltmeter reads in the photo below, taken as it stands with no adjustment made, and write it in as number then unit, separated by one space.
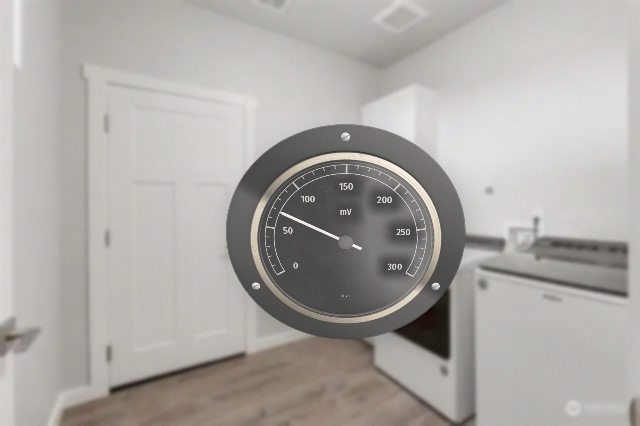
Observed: 70 mV
